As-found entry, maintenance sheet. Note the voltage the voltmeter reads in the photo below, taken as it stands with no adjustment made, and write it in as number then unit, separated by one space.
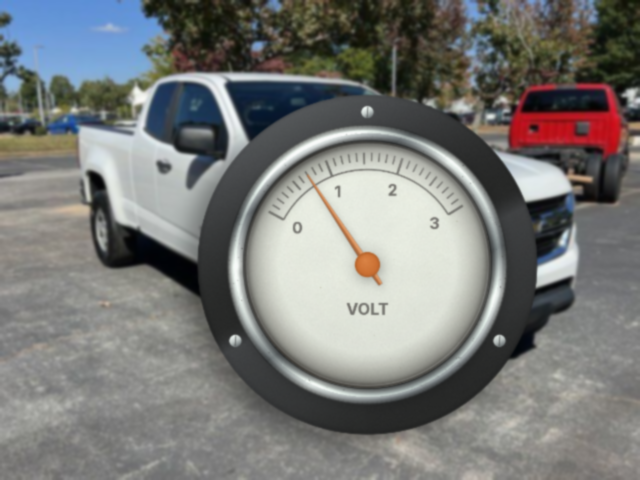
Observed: 0.7 V
